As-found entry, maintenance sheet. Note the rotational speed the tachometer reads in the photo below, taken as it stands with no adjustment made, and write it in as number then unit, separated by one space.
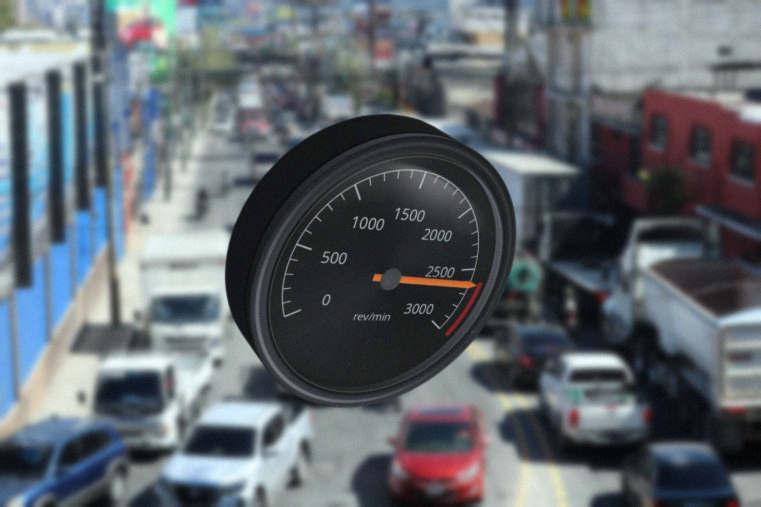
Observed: 2600 rpm
